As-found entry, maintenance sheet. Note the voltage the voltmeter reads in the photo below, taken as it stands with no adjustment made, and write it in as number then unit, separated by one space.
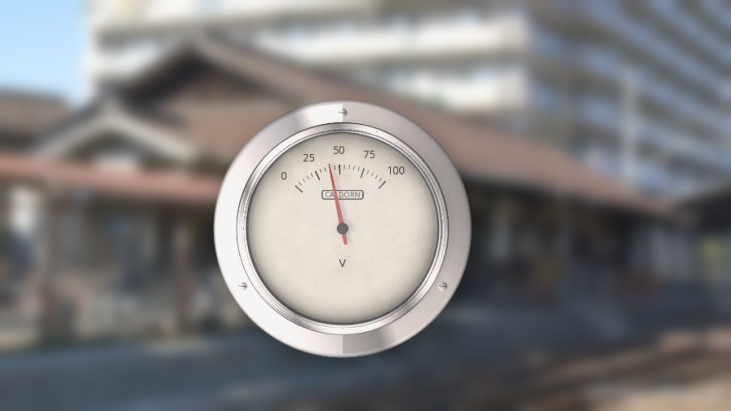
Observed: 40 V
